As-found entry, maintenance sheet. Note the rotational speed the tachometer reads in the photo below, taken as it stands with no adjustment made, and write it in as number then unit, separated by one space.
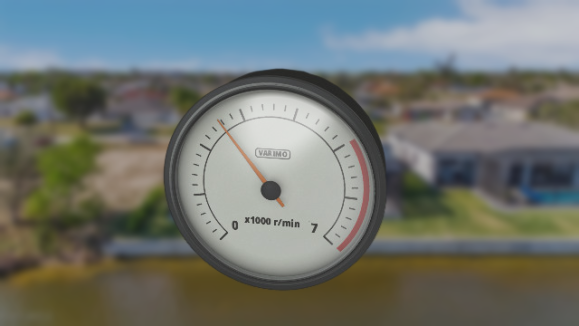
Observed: 2600 rpm
